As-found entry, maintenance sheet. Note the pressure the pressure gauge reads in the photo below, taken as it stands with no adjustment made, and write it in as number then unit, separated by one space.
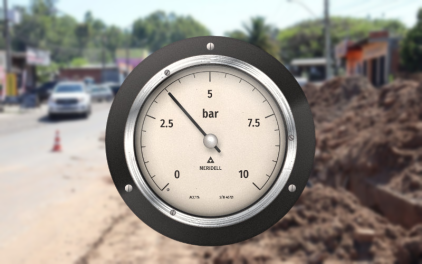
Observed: 3.5 bar
